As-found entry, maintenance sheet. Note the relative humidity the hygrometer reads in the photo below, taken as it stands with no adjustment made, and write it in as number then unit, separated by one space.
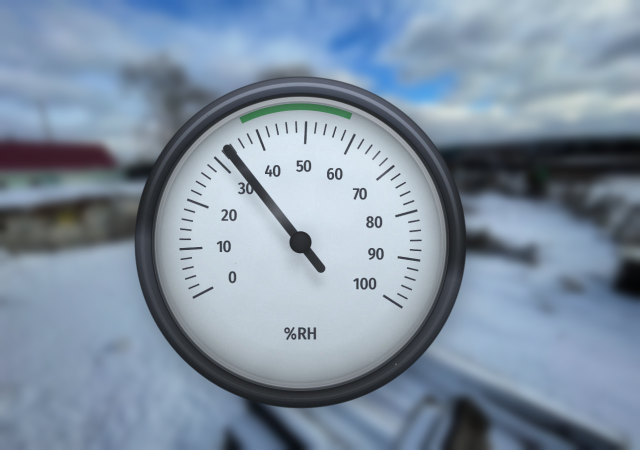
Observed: 33 %
